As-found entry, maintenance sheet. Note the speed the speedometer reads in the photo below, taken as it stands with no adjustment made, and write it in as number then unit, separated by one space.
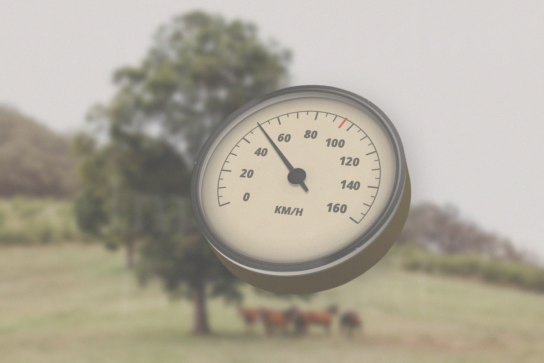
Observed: 50 km/h
